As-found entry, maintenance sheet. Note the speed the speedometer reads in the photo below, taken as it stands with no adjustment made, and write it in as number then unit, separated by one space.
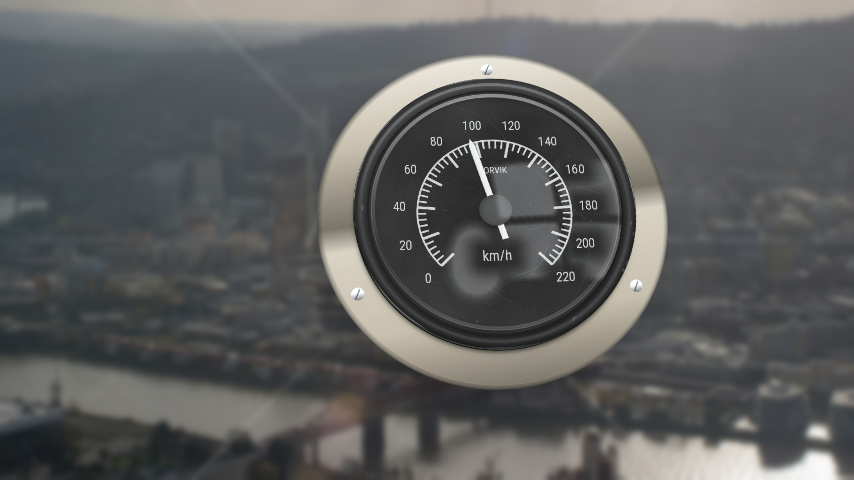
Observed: 96 km/h
